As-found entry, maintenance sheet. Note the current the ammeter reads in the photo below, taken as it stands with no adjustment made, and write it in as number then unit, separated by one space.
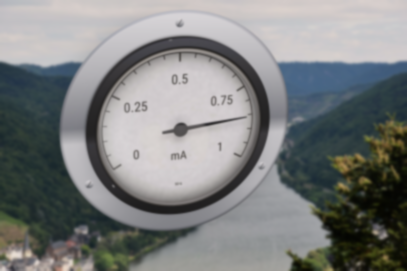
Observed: 0.85 mA
